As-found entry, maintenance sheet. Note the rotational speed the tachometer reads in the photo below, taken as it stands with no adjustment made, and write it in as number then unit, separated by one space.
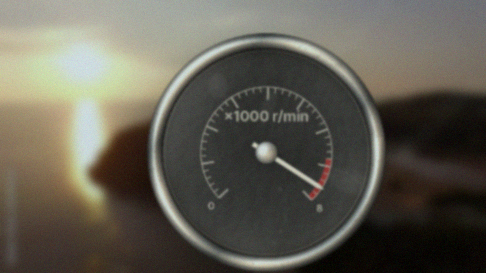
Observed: 7600 rpm
